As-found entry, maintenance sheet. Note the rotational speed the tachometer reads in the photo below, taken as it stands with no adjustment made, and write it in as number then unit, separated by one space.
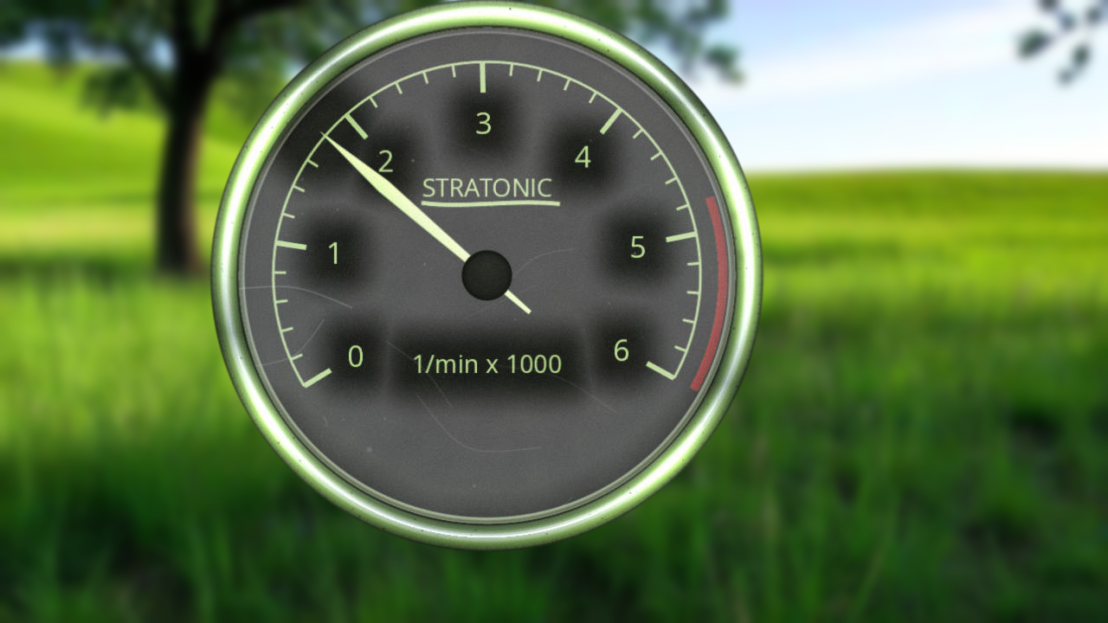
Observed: 1800 rpm
